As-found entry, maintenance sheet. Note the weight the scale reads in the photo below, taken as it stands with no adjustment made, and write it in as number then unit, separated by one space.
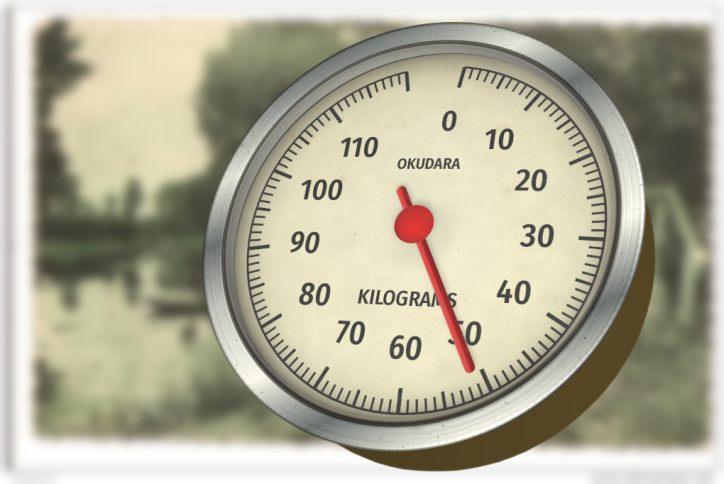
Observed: 51 kg
